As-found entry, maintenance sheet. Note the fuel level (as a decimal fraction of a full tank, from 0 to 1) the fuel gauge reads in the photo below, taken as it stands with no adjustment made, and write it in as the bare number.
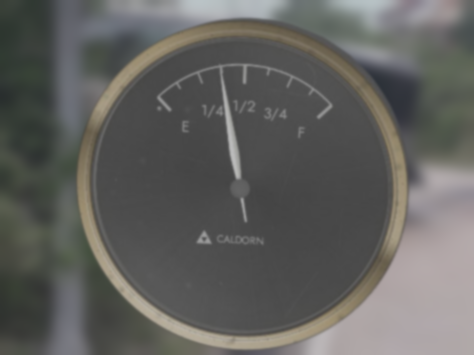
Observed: 0.375
